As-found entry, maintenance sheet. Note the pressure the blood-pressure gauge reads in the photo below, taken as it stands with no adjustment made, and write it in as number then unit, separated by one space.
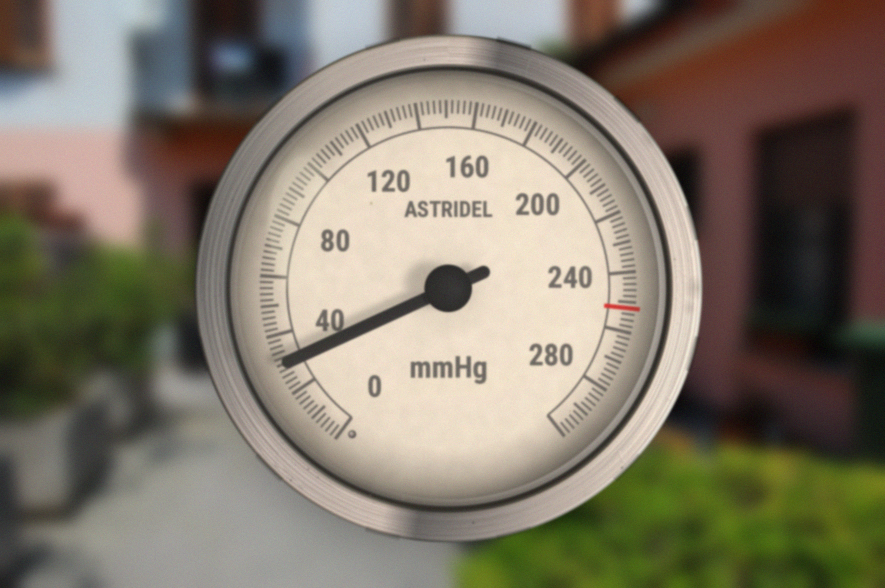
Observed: 30 mmHg
